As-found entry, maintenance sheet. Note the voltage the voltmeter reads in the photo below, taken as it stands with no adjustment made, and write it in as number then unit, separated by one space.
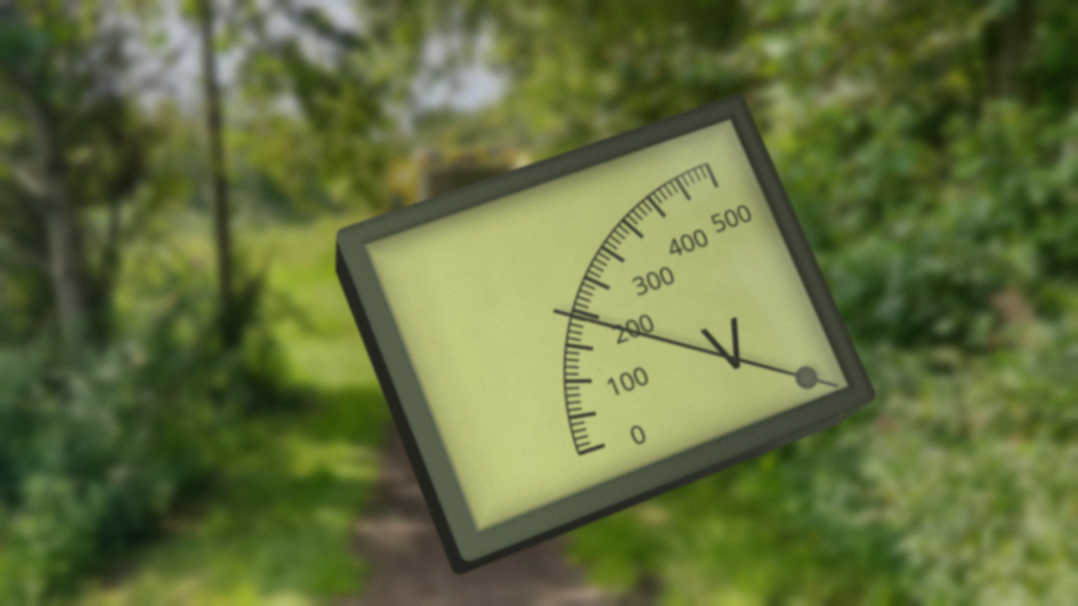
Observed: 190 V
